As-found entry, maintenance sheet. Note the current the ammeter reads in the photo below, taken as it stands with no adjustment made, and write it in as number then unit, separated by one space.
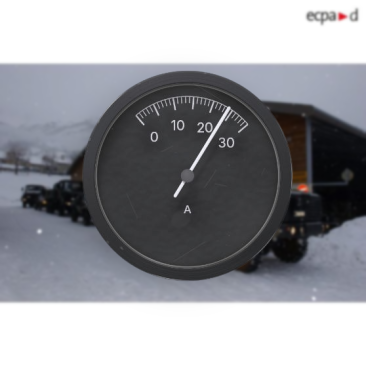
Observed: 24 A
